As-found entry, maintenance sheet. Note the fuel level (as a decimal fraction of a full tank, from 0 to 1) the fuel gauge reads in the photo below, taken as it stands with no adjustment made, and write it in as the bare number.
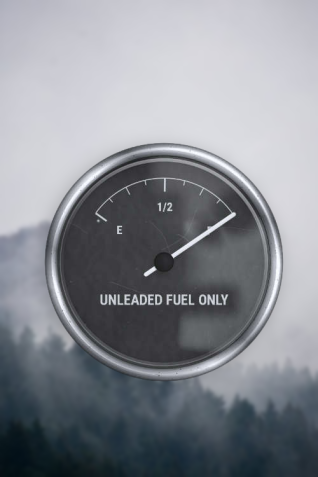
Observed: 1
